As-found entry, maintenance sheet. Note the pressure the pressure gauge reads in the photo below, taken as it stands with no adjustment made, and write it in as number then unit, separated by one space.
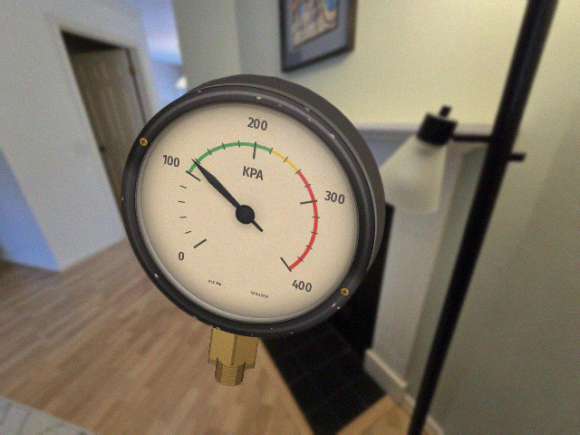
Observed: 120 kPa
